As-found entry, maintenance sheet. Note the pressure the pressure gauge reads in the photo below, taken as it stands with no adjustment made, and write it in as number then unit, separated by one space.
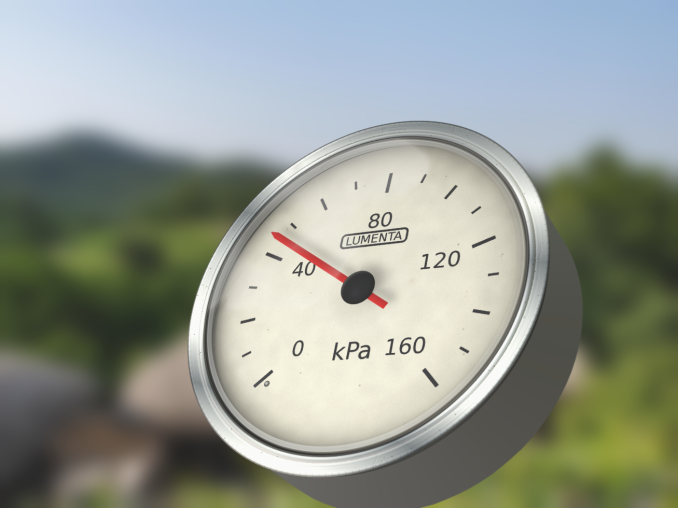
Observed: 45 kPa
